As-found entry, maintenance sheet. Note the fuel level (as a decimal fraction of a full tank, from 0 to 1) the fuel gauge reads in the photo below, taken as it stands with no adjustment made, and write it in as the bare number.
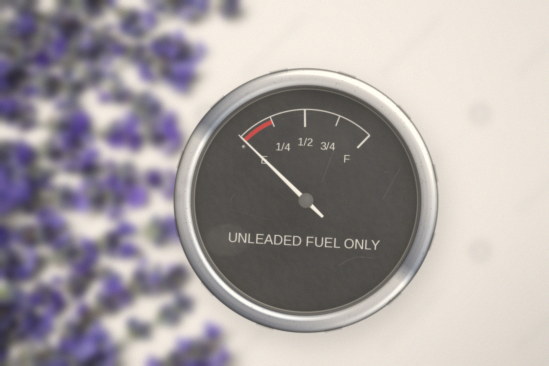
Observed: 0
